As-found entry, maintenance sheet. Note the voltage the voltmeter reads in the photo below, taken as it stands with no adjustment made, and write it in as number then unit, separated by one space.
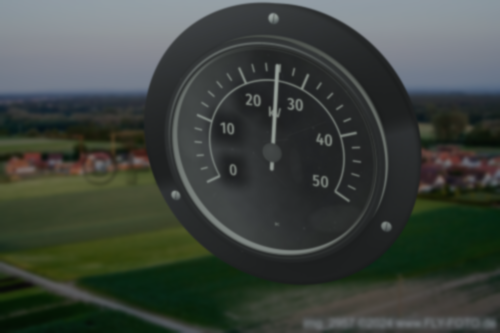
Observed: 26 kV
